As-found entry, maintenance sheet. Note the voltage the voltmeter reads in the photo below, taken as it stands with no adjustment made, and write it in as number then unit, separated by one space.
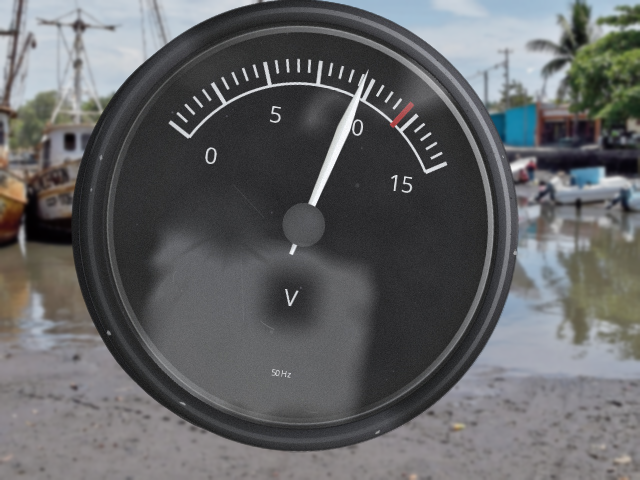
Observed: 9.5 V
